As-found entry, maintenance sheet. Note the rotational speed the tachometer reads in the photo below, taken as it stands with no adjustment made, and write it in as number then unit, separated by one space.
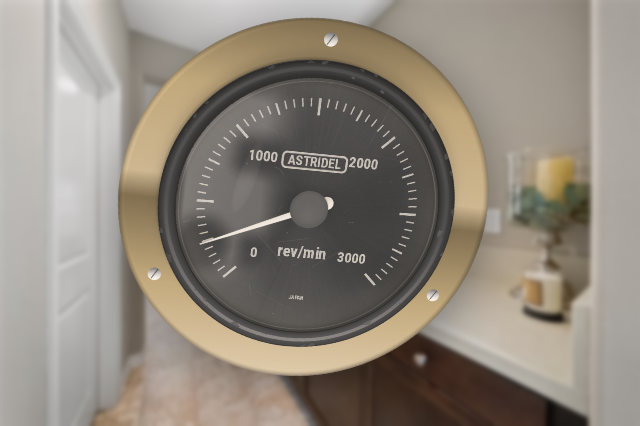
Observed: 250 rpm
